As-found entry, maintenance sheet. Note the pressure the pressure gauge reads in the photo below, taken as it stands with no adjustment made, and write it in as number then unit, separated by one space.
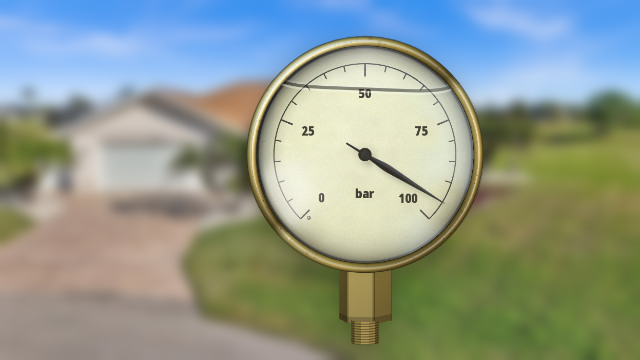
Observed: 95 bar
